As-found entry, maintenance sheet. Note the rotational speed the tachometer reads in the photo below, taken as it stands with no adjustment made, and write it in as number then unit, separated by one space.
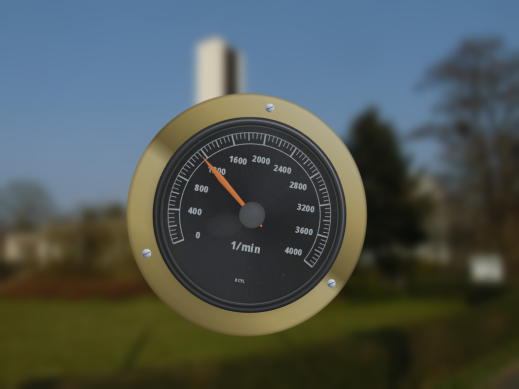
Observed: 1150 rpm
